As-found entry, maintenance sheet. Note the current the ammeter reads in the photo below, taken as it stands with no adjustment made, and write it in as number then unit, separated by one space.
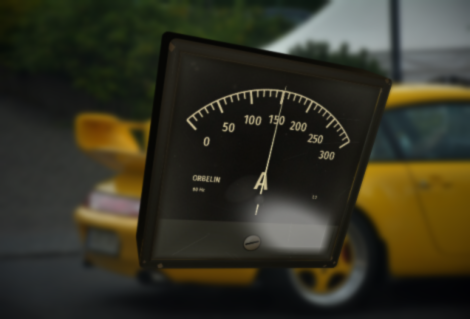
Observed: 150 A
